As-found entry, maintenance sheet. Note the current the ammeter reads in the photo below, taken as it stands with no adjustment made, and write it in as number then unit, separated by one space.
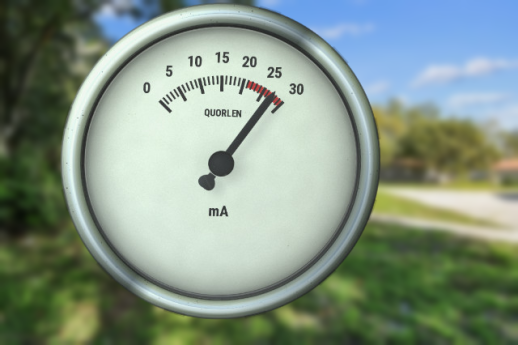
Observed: 27 mA
